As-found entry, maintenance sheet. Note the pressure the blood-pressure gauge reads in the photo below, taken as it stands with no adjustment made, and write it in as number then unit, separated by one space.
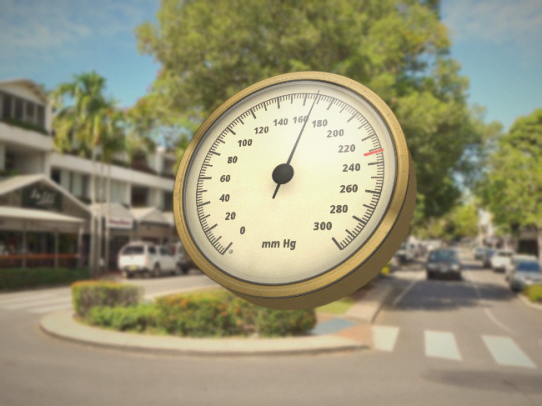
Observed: 170 mmHg
